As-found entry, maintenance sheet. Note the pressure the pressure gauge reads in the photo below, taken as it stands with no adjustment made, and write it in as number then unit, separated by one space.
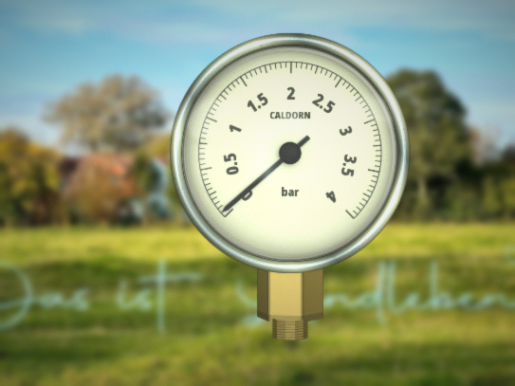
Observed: 0.05 bar
